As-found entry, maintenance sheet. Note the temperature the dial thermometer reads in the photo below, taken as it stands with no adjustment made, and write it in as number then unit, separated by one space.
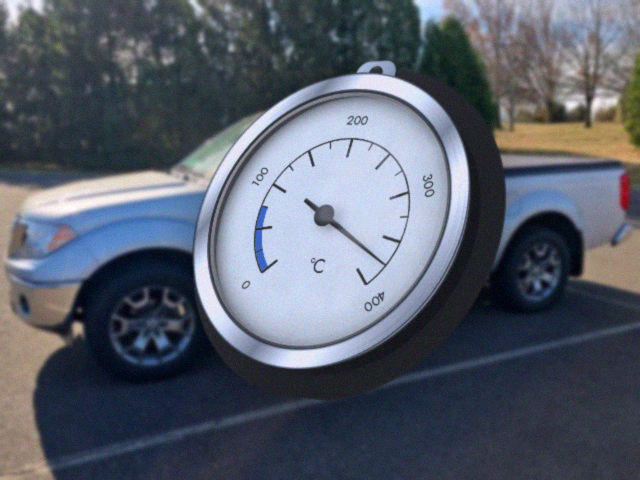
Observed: 375 °C
